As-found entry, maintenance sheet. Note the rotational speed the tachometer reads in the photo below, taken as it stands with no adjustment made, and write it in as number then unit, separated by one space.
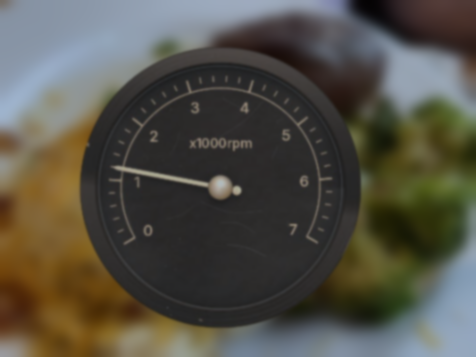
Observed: 1200 rpm
